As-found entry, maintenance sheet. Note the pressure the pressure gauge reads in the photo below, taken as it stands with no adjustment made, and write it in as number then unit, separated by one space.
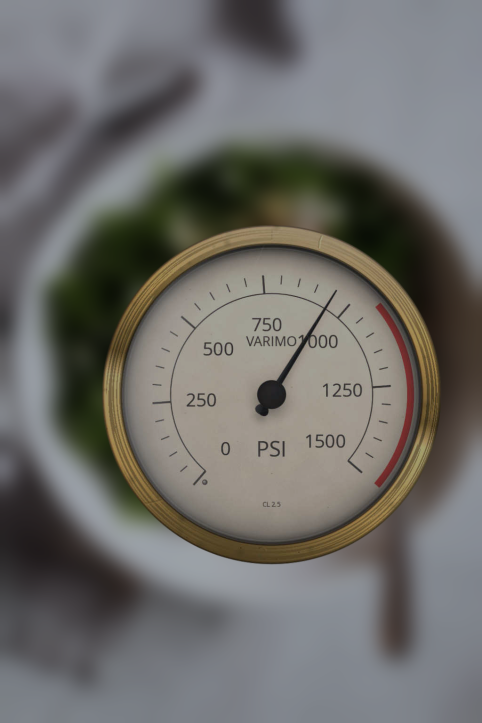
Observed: 950 psi
